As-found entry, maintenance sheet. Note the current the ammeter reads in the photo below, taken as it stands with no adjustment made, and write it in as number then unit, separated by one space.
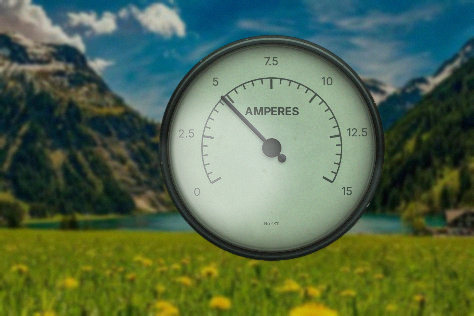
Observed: 4.75 A
